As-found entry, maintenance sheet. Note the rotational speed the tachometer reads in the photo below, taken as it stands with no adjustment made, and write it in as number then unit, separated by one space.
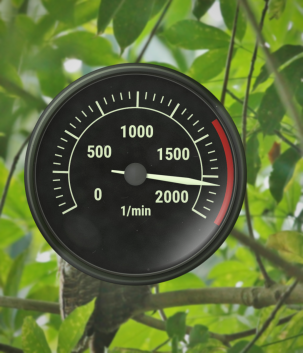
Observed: 1800 rpm
